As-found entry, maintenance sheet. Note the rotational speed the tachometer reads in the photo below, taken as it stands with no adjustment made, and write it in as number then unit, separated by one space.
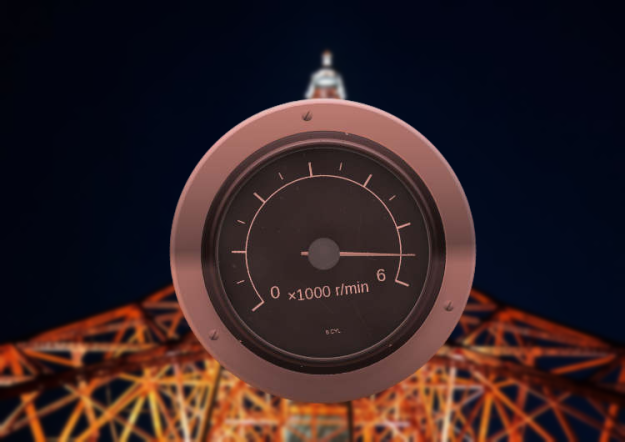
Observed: 5500 rpm
